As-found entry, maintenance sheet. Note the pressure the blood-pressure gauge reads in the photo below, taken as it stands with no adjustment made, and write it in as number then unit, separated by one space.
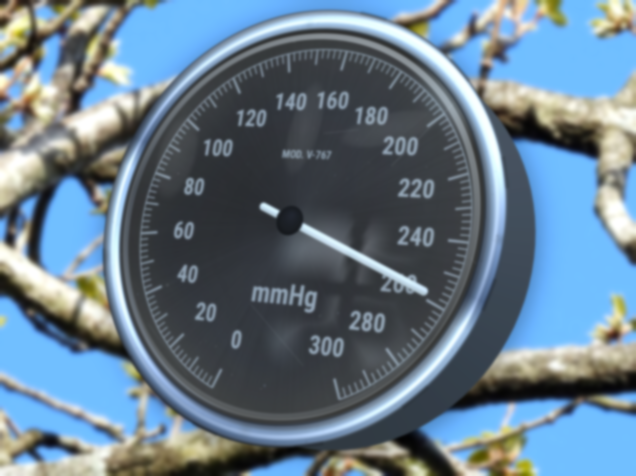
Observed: 258 mmHg
